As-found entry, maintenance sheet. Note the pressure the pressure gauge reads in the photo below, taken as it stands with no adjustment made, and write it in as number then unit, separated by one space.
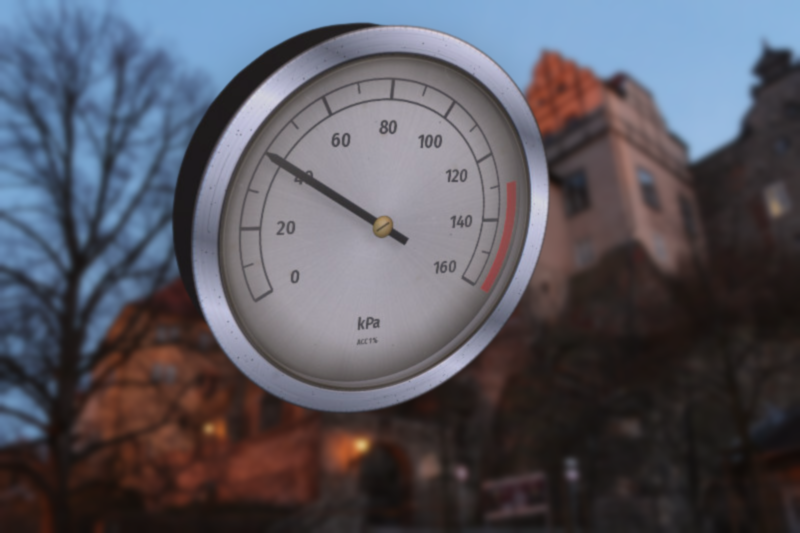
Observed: 40 kPa
